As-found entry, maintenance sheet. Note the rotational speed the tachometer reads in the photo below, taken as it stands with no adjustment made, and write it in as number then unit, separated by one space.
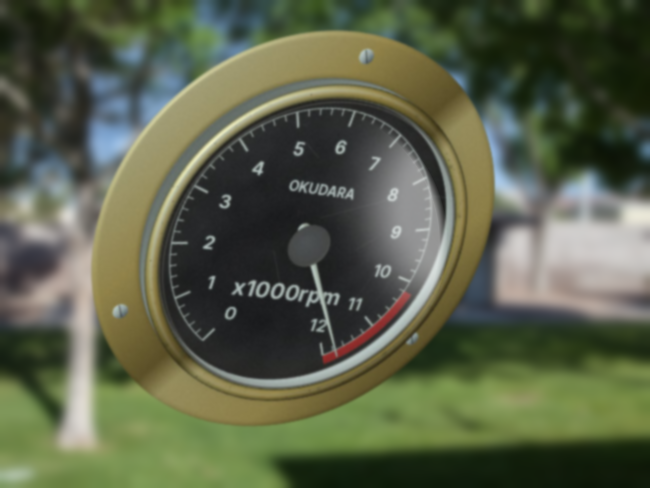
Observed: 11800 rpm
